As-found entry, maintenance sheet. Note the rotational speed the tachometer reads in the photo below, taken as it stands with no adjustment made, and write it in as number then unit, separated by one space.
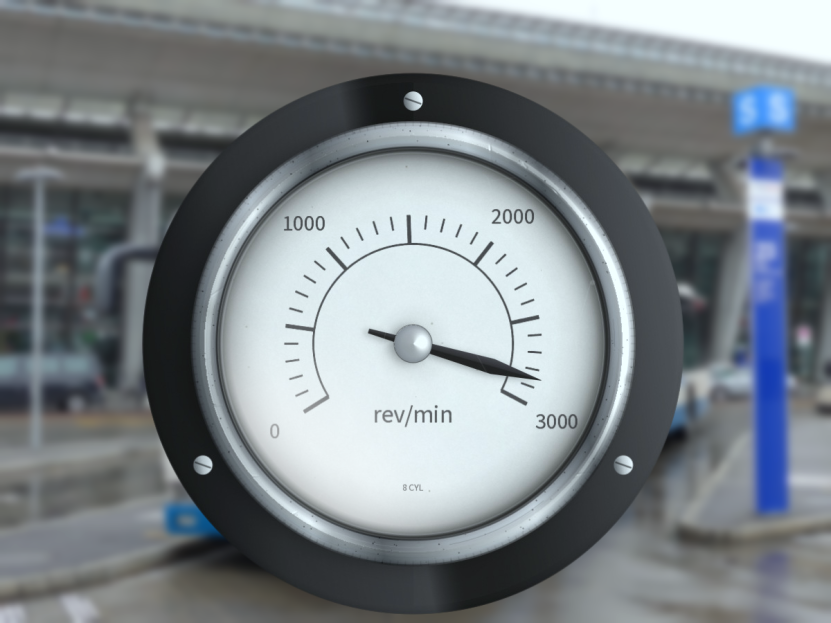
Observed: 2850 rpm
